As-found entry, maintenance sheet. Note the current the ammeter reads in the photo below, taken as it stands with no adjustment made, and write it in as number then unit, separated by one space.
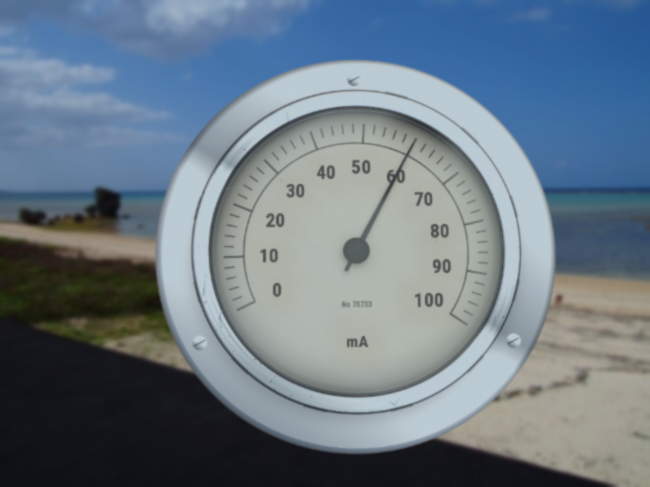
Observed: 60 mA
